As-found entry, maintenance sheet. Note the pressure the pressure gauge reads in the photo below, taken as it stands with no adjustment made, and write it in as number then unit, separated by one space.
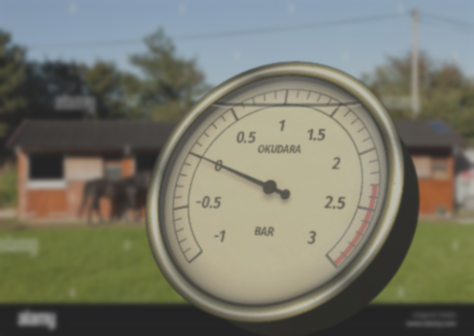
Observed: 0 bar
